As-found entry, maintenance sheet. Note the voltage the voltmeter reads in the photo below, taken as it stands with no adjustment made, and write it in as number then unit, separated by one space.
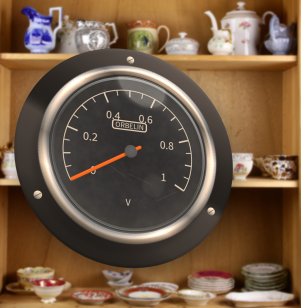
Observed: 0 V
